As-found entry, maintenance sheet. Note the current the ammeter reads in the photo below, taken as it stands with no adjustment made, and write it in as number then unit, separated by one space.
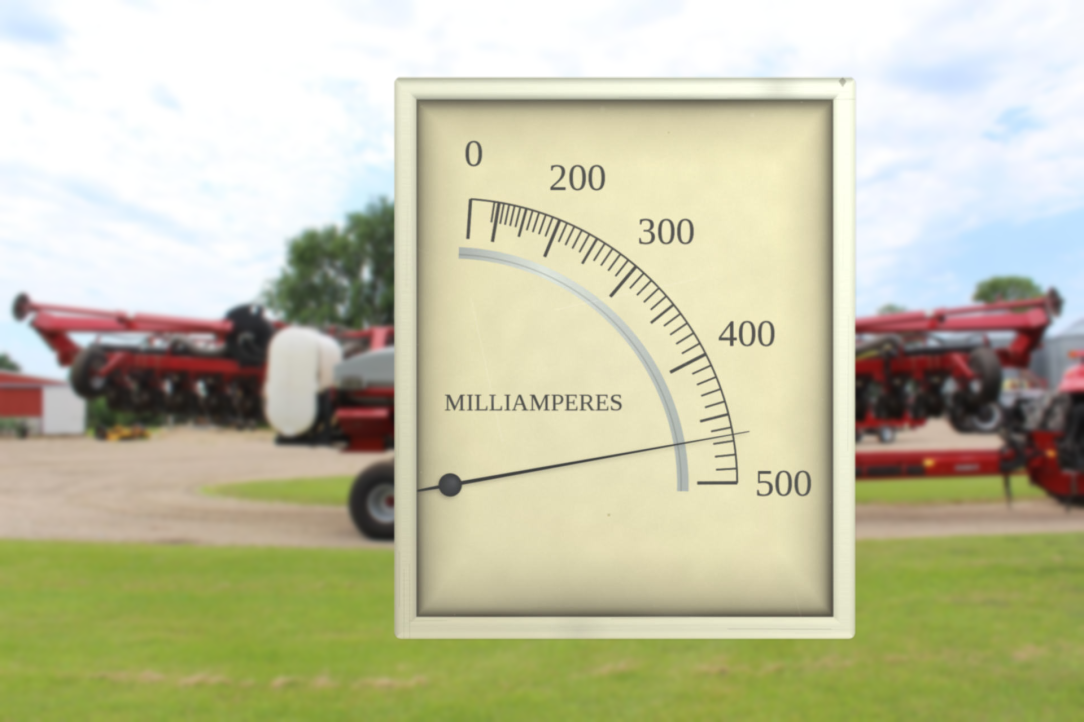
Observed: 465 mA
